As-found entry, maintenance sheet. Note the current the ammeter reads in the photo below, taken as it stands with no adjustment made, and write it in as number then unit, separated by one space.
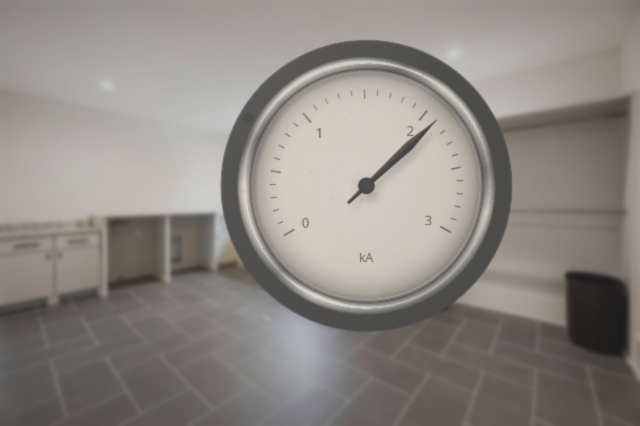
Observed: 2.1 kA
